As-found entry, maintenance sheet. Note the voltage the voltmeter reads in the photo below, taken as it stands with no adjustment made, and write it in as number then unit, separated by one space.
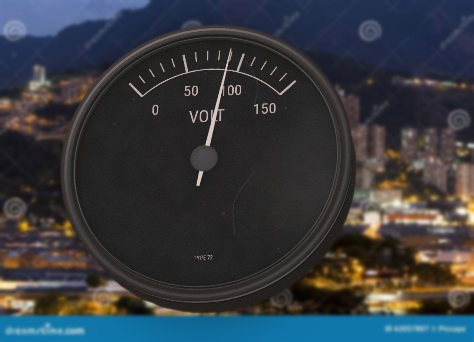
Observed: 90 V
